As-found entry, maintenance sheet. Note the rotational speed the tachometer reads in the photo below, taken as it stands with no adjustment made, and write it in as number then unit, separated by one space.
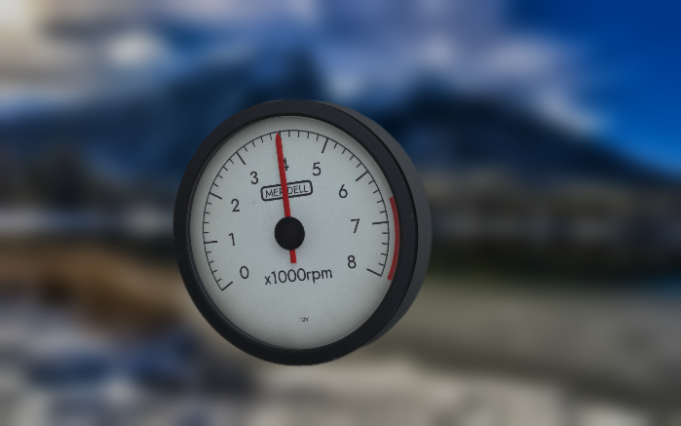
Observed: 4000 rpm
